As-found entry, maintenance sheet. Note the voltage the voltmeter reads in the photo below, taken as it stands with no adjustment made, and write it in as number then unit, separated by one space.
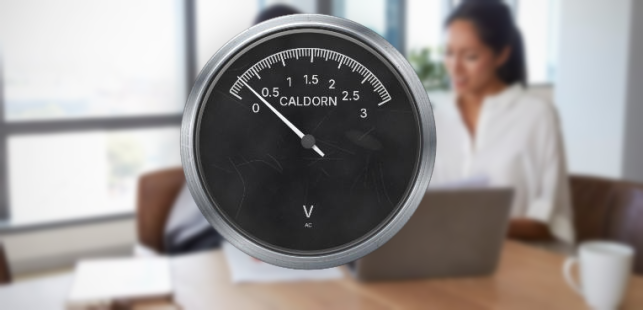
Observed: 0.25 V
